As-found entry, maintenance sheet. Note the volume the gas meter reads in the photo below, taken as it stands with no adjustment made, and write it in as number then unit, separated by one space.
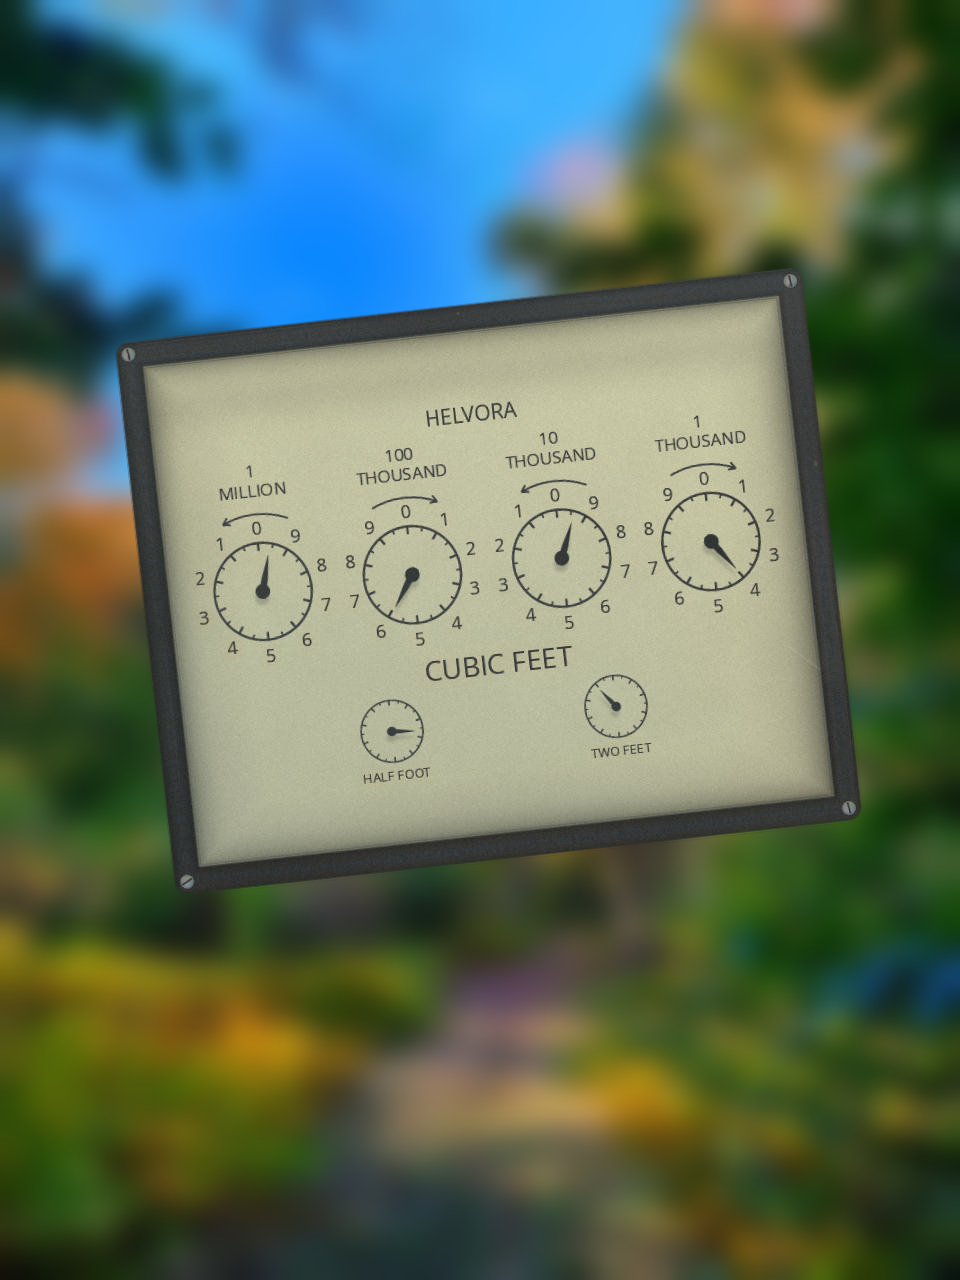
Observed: 959400 ft³
